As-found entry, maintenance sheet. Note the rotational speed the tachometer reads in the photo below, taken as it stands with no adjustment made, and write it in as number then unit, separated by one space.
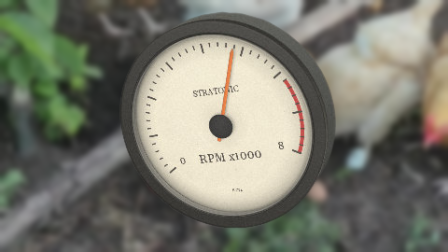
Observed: 4800 rpm
